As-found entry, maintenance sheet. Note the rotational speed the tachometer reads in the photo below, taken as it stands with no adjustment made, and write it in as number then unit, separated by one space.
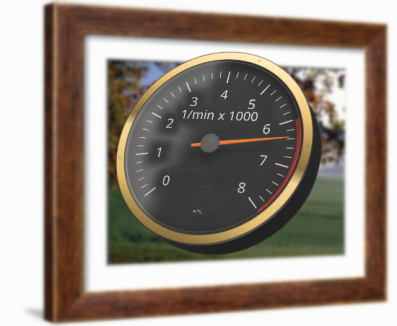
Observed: 6400 rpm
